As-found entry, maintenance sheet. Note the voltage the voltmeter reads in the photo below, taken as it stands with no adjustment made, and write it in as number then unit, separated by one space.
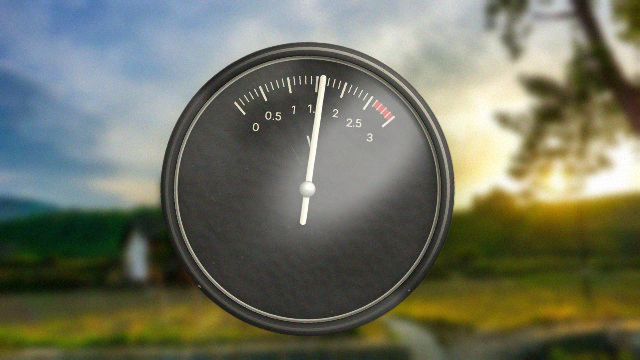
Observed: 1.6 V
